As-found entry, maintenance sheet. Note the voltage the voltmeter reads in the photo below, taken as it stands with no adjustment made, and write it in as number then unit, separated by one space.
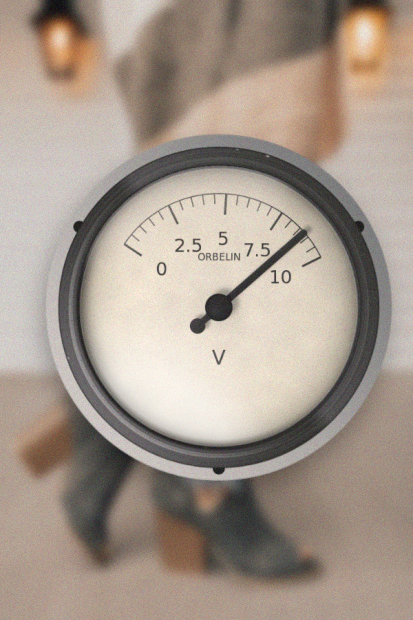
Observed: 8.75 V
